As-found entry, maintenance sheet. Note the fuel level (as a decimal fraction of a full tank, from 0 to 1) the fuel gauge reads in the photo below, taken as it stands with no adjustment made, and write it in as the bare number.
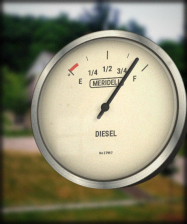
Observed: 0.875
